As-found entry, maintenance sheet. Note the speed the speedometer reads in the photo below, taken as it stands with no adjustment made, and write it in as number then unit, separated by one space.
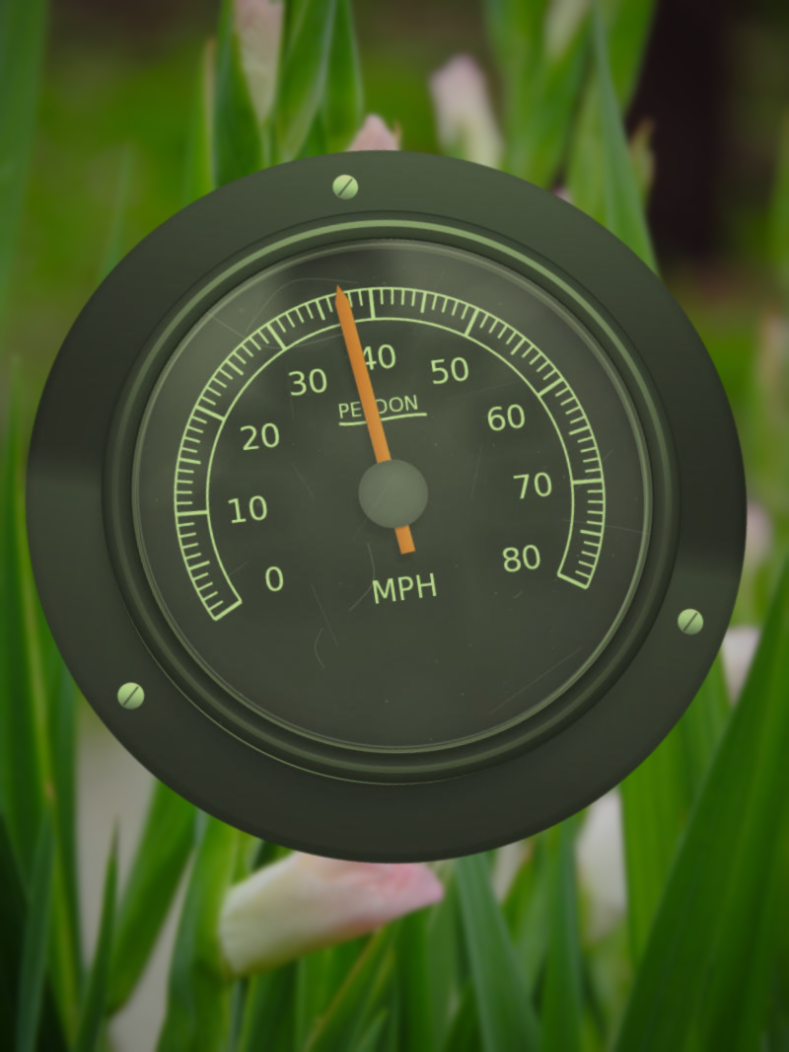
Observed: 37 mph
